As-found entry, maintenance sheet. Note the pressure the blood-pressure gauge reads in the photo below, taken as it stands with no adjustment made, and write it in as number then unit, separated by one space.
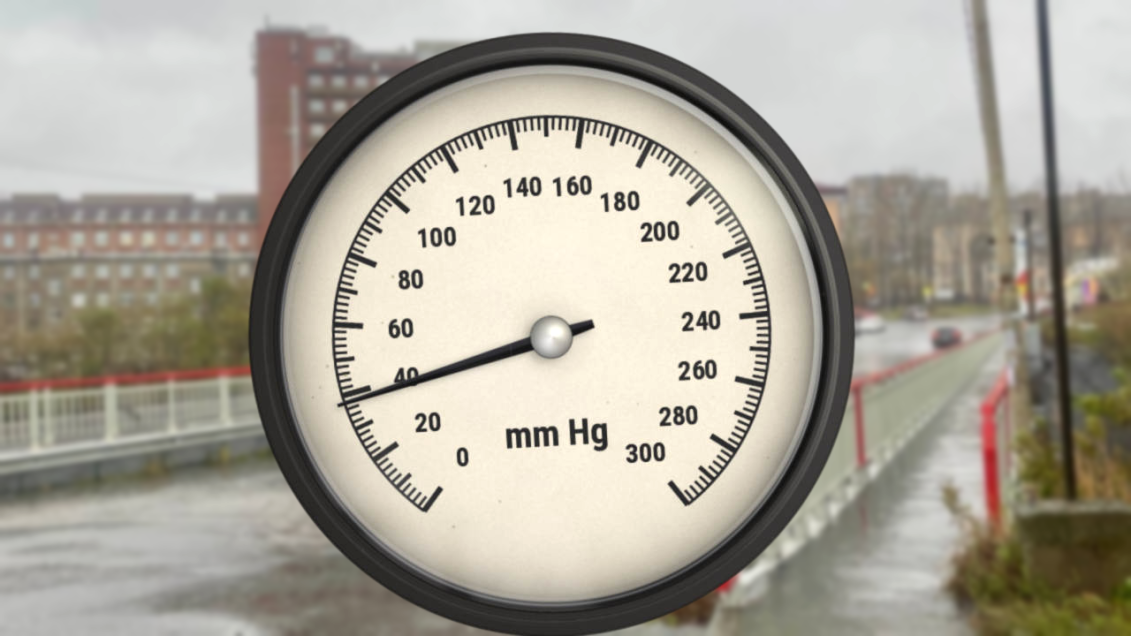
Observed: 38 mmHg
